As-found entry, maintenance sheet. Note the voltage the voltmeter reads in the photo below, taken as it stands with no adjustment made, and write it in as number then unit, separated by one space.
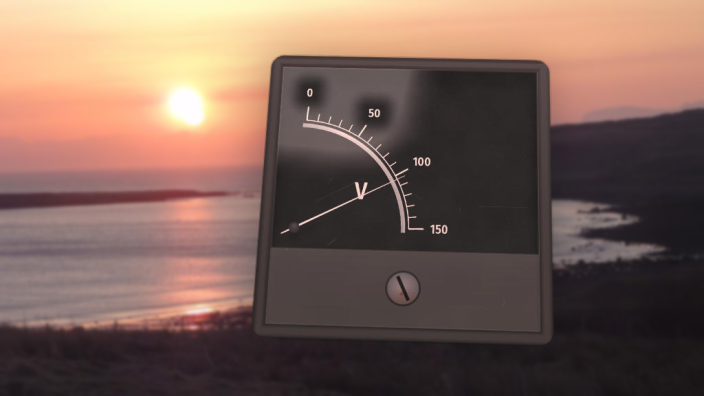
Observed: 105 V
